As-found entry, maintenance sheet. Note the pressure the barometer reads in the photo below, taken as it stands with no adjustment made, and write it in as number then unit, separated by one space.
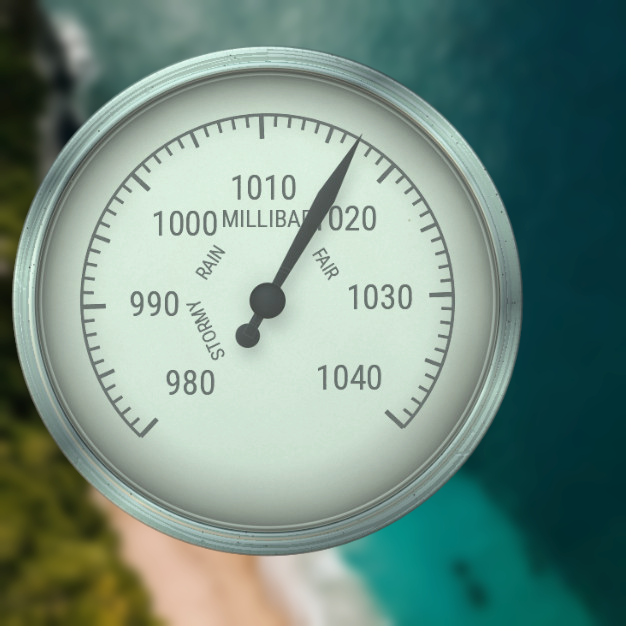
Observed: 1017 mbar
